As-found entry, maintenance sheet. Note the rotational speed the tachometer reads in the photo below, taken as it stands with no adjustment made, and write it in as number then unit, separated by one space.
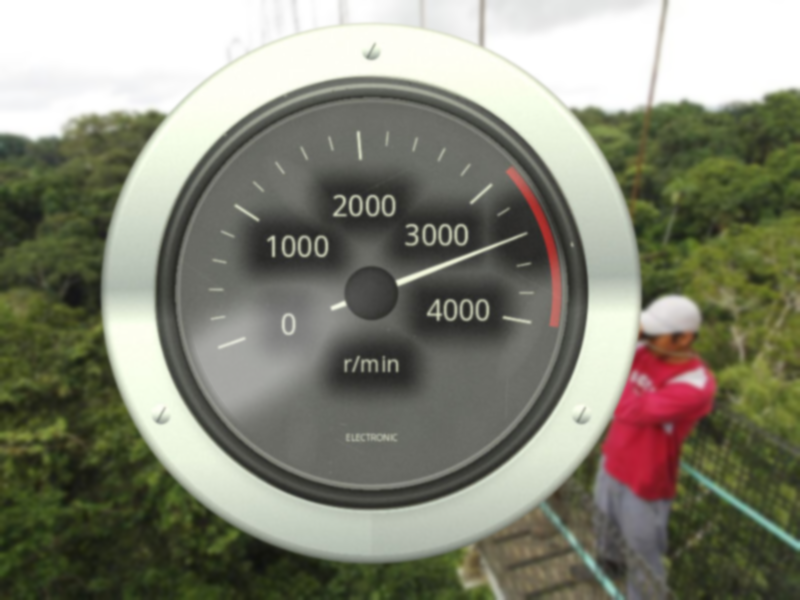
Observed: 3400 rpm
